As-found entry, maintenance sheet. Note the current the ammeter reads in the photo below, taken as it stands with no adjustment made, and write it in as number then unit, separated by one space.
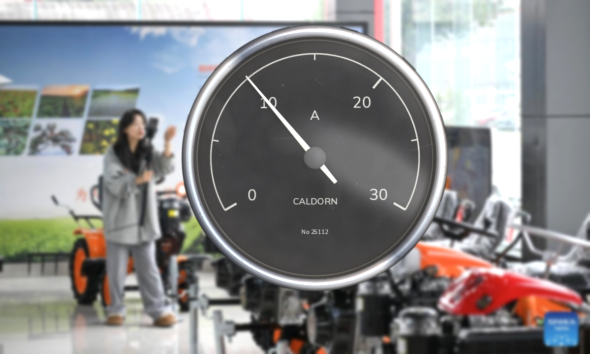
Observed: 10 A
